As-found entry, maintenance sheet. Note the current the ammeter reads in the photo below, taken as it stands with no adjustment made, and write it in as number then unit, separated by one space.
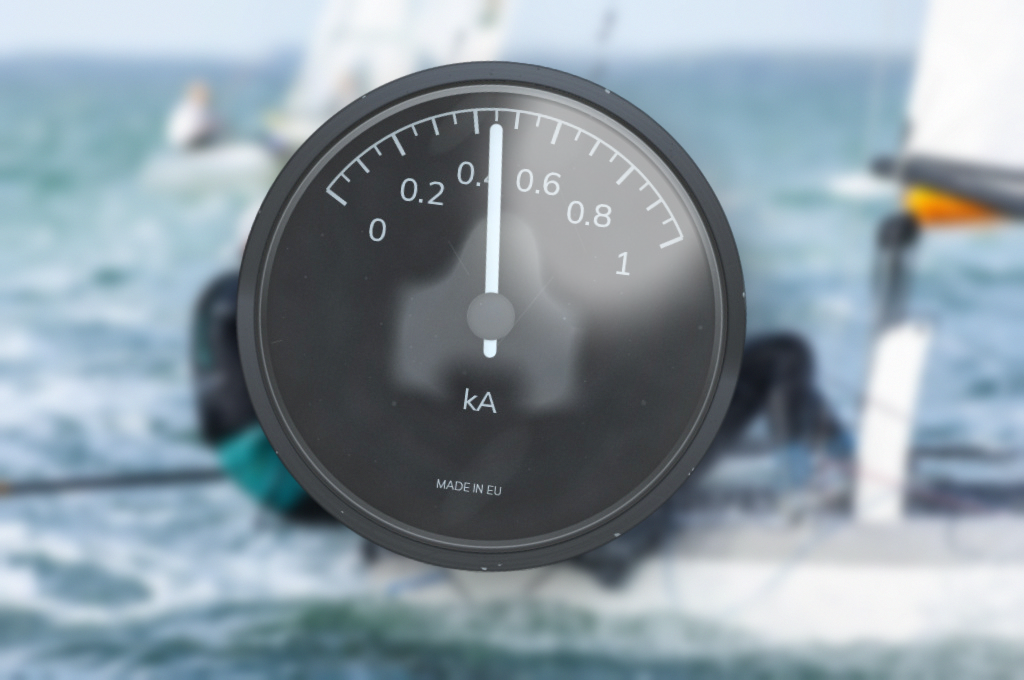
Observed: 0.45 kA
